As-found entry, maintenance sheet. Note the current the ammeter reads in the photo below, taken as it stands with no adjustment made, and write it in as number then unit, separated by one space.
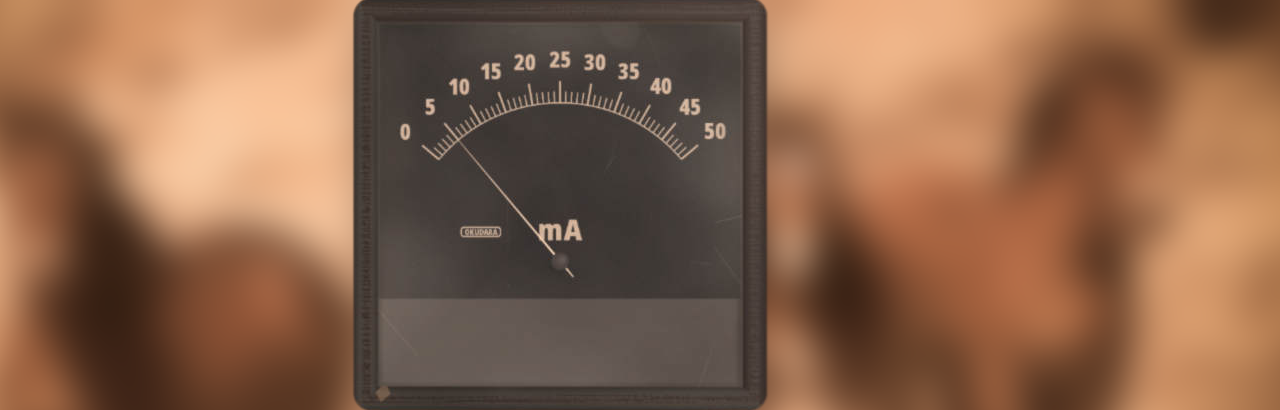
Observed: 5 mA
